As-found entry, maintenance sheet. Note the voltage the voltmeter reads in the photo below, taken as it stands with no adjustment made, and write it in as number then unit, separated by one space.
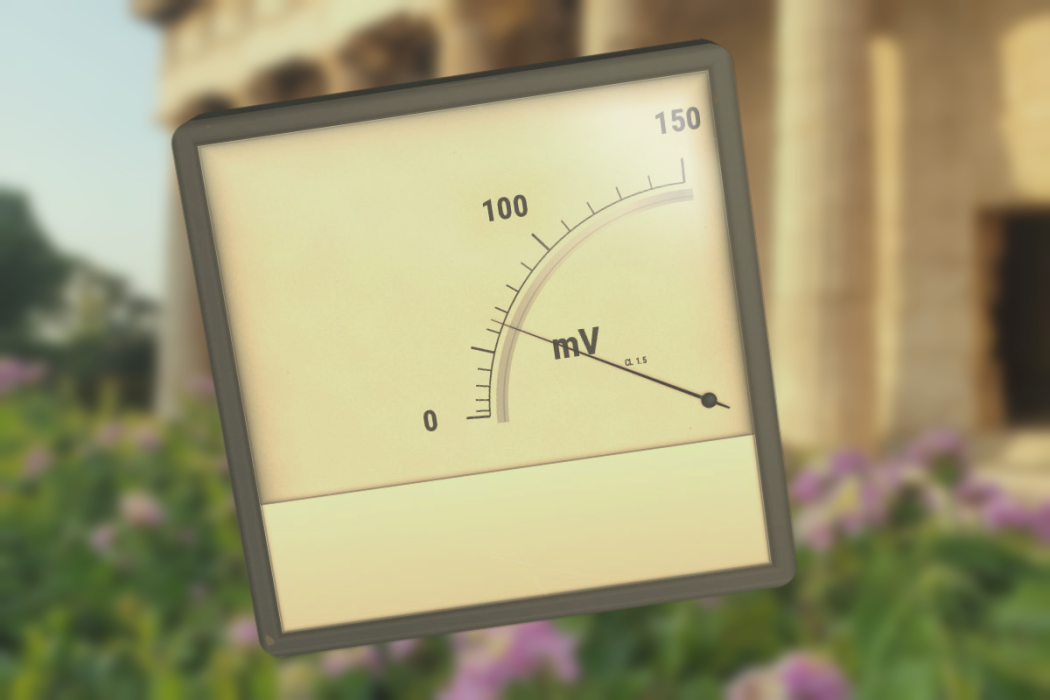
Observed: 65 mV
